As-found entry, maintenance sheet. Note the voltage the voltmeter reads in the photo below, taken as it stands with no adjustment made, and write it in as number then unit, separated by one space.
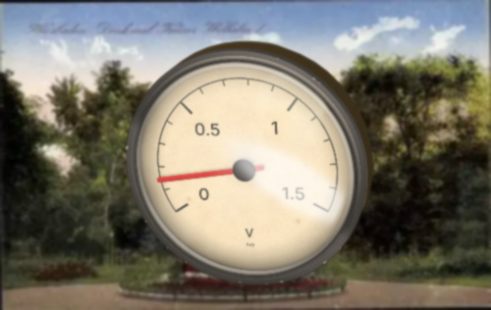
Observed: 0.15 V
